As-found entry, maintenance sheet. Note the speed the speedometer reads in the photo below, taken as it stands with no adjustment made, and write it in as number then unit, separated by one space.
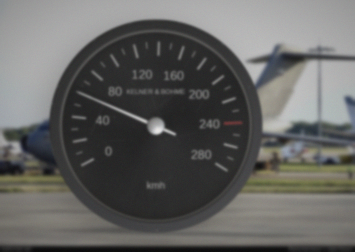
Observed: 60 km/h
